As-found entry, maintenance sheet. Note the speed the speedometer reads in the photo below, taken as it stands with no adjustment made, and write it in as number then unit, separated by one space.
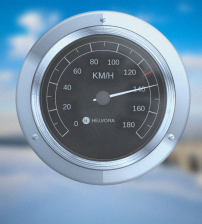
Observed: 140 km/h
